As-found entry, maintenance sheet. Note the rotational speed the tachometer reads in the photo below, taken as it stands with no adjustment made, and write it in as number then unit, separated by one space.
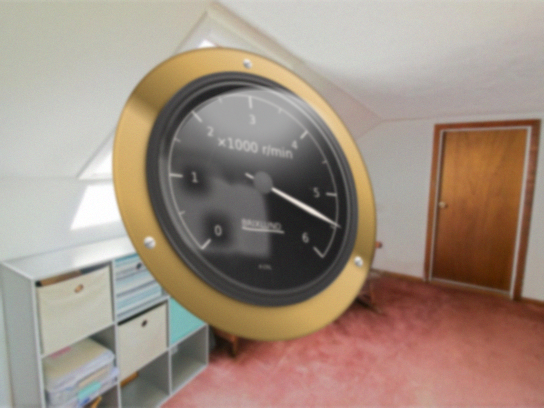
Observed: 5500 rpm
